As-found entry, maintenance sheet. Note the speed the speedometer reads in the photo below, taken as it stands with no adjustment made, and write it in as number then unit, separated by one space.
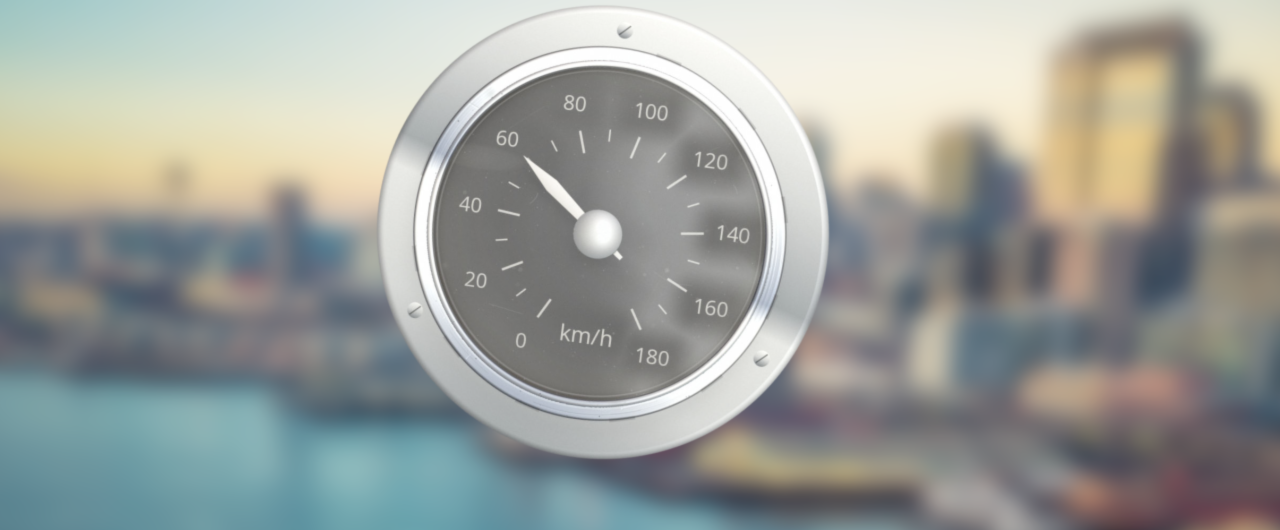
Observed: 60 km/h
